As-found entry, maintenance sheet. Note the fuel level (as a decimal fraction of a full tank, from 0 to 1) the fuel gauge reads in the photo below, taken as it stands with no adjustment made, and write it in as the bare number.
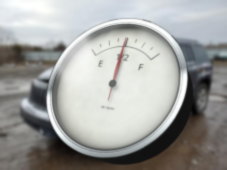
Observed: 0.5
